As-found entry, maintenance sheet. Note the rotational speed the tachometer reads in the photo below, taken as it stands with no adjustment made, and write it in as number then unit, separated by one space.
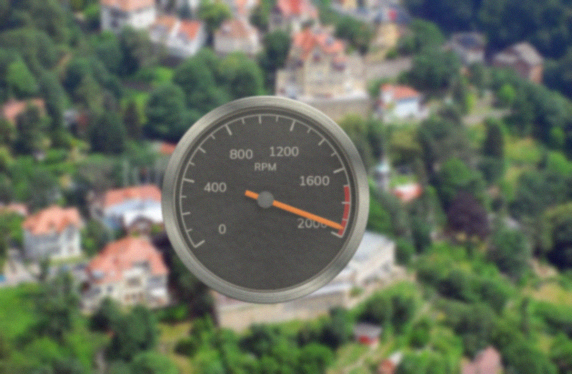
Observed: 1950 rpm
